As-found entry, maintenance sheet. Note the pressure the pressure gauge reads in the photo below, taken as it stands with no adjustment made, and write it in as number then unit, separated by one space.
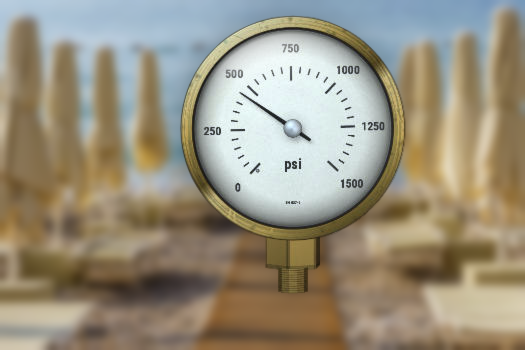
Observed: 450 psi
